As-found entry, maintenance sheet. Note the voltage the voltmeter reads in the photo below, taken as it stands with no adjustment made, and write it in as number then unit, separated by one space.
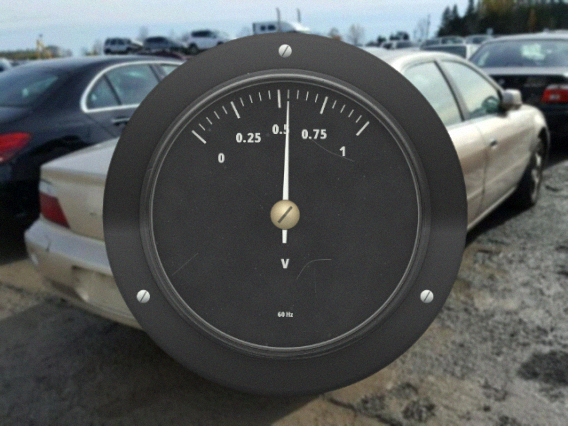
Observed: 0.55 V
